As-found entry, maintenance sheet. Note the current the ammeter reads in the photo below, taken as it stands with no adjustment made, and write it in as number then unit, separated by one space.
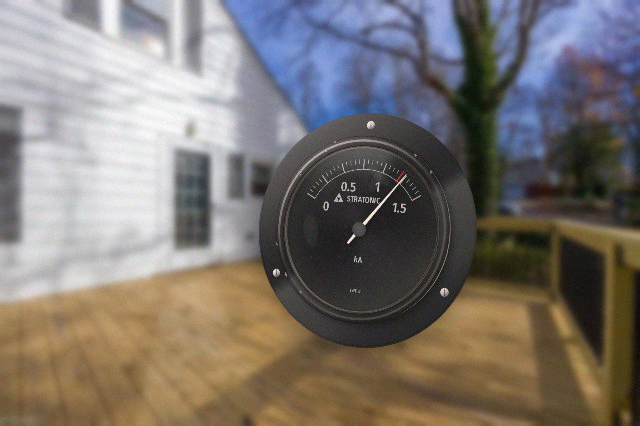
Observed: 1.25 kA
